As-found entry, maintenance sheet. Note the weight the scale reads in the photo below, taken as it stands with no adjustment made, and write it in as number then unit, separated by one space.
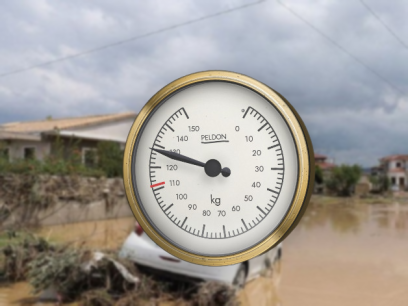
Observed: 128 kg
